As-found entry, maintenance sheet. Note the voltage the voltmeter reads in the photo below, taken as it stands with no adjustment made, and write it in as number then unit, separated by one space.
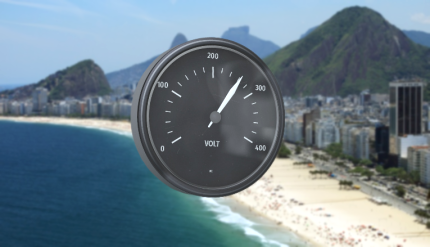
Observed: 260 V
